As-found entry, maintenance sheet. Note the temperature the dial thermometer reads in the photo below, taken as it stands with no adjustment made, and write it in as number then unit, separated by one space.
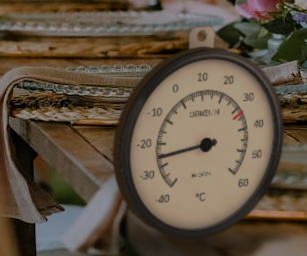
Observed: -25 °C
